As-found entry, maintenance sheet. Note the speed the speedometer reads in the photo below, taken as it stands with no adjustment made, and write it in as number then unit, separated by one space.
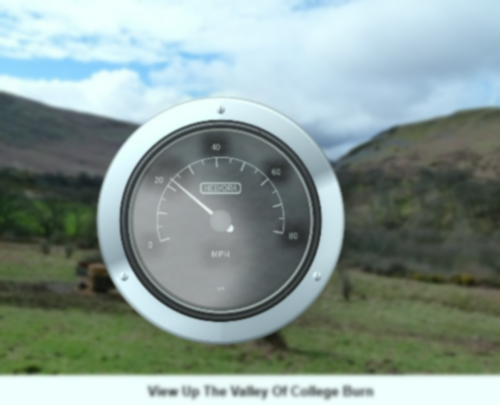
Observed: 22.5 mph
